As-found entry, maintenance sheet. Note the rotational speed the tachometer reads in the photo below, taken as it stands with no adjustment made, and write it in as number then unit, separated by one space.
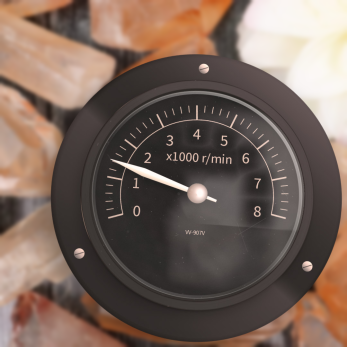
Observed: 1400 rpm
